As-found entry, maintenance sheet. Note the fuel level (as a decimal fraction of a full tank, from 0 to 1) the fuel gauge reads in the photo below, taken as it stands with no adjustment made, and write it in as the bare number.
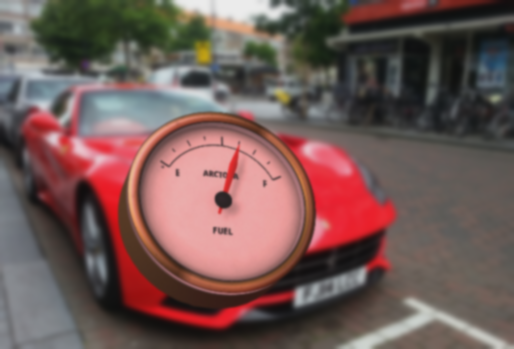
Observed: 0.625
